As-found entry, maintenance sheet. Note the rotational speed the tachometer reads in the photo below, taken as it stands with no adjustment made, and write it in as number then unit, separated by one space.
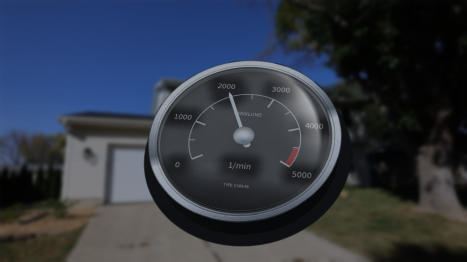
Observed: 2000 rpm
